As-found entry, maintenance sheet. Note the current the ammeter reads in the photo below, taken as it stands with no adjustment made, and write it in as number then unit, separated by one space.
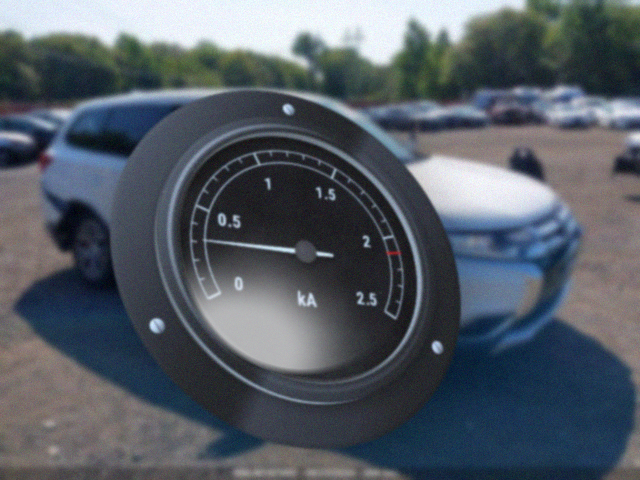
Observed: 0.3 kA
